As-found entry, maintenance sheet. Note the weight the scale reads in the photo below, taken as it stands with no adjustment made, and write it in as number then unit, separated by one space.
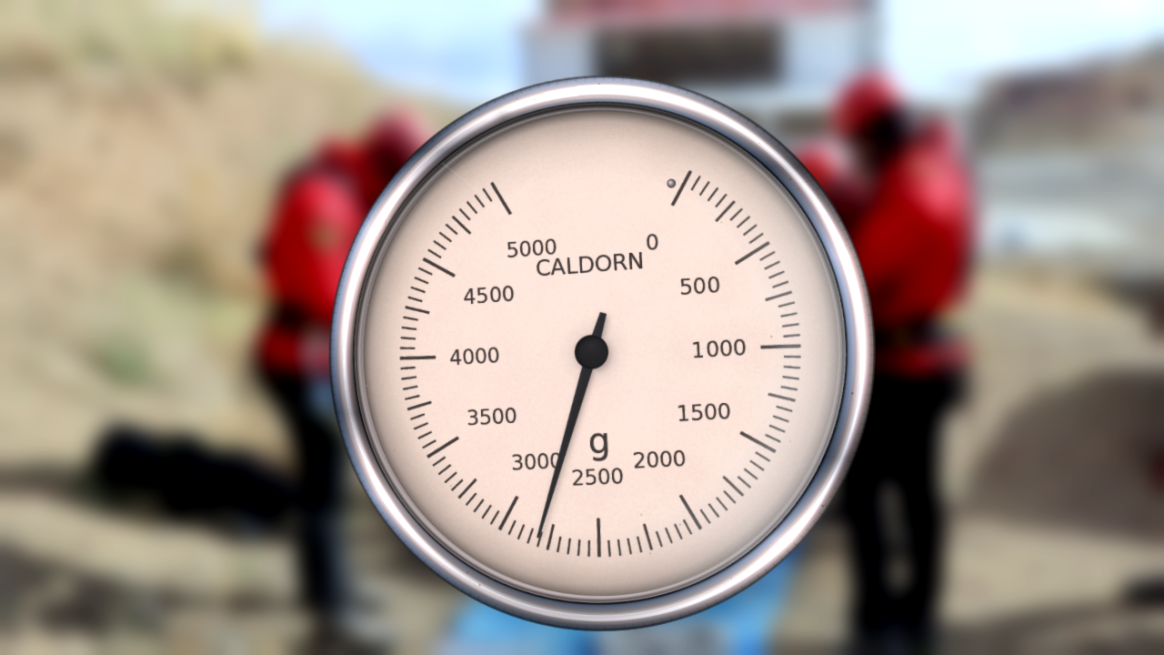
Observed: 2800 g
